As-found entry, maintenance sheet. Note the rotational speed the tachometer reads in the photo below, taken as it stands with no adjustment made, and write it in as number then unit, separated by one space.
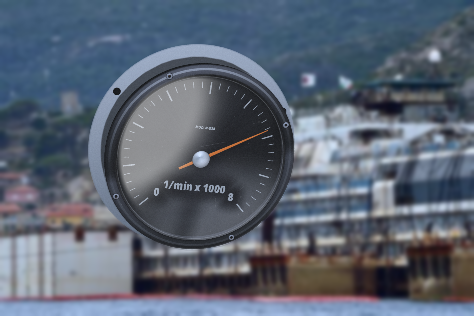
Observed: 5800 rpm
